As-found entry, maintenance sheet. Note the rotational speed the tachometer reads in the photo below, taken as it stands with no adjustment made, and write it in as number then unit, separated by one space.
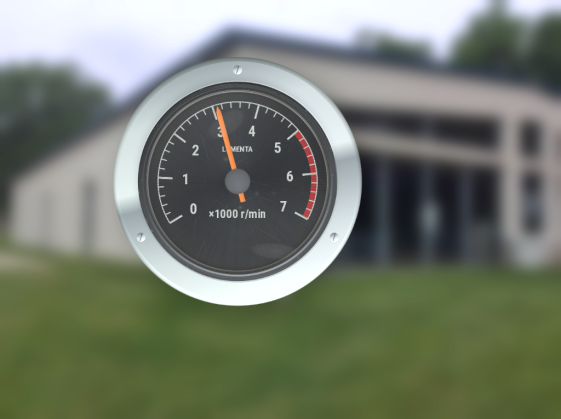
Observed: 3100 rpm
